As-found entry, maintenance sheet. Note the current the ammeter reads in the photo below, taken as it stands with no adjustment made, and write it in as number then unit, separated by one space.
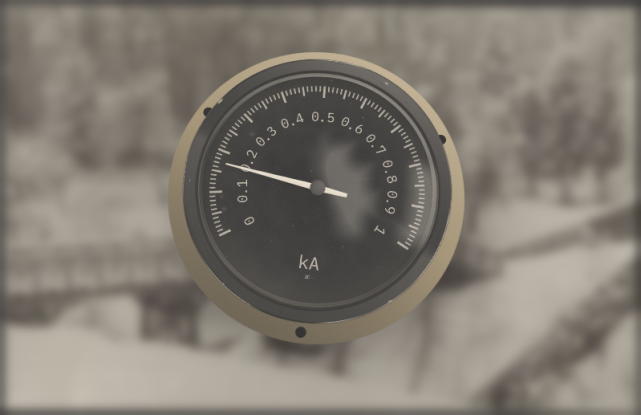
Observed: 0.17 kA
